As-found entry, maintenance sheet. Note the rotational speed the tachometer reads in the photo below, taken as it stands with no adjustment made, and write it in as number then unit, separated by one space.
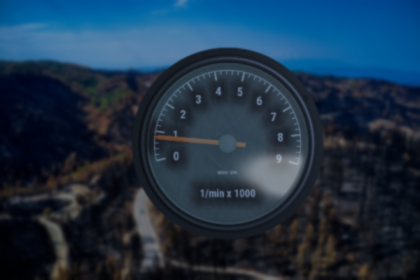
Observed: 800 rpm
